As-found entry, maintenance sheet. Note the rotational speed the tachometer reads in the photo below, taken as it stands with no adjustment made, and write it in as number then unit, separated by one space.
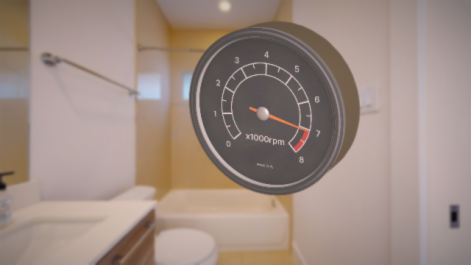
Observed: 7000 rpm
